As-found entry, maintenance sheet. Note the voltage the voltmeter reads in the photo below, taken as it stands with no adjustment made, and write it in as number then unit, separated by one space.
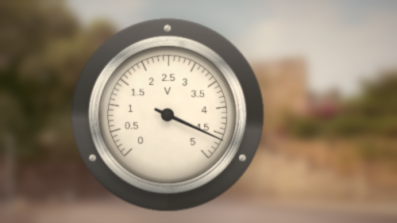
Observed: 4.6 V
